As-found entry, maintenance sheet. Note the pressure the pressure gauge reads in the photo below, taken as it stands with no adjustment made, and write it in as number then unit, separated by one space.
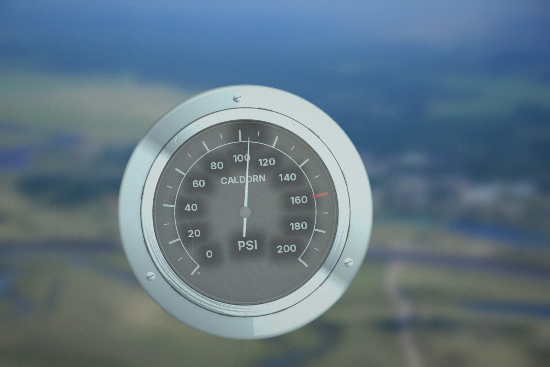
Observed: 105 psi
